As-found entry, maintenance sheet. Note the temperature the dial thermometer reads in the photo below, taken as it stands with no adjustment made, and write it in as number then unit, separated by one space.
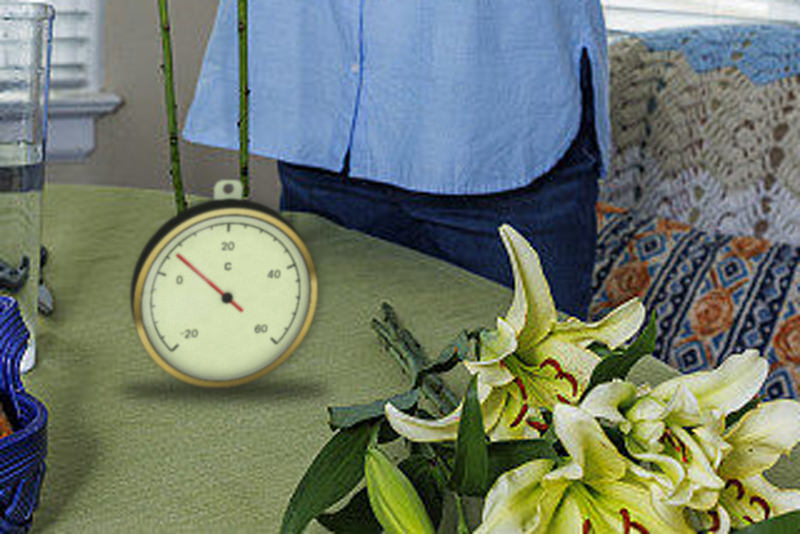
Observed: 6 °C
